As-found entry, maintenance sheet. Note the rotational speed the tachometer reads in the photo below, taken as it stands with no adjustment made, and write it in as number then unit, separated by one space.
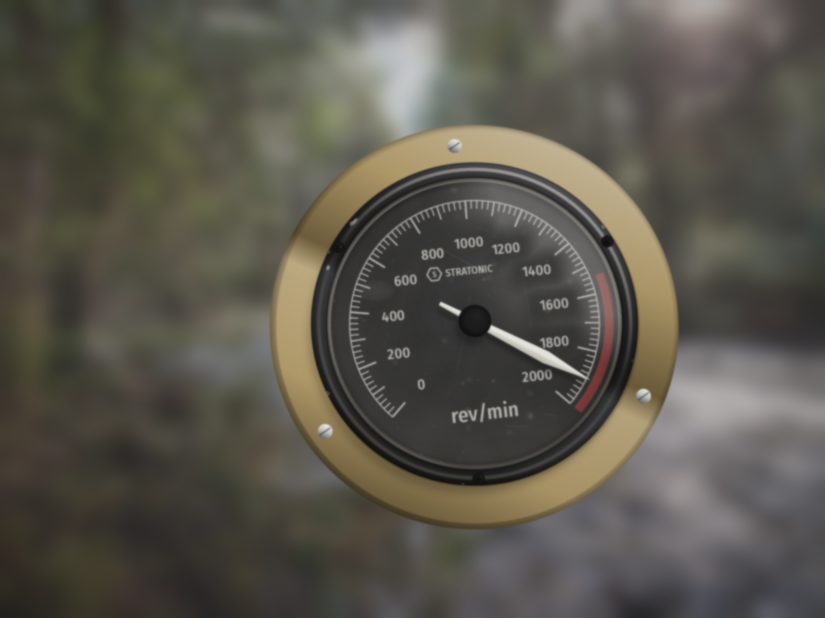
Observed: 1900 rpm
